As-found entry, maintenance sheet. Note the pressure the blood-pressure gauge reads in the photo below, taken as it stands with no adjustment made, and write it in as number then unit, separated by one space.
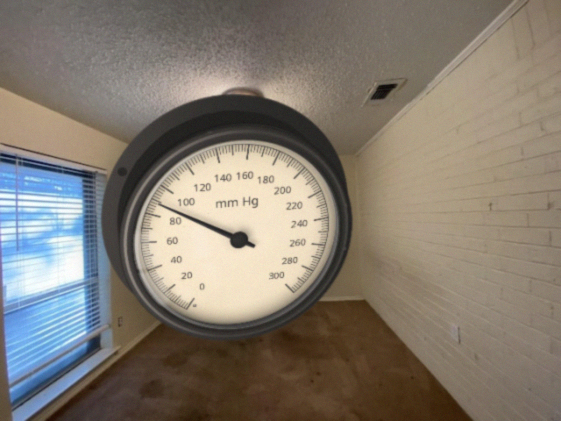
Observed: 90 mmHg
